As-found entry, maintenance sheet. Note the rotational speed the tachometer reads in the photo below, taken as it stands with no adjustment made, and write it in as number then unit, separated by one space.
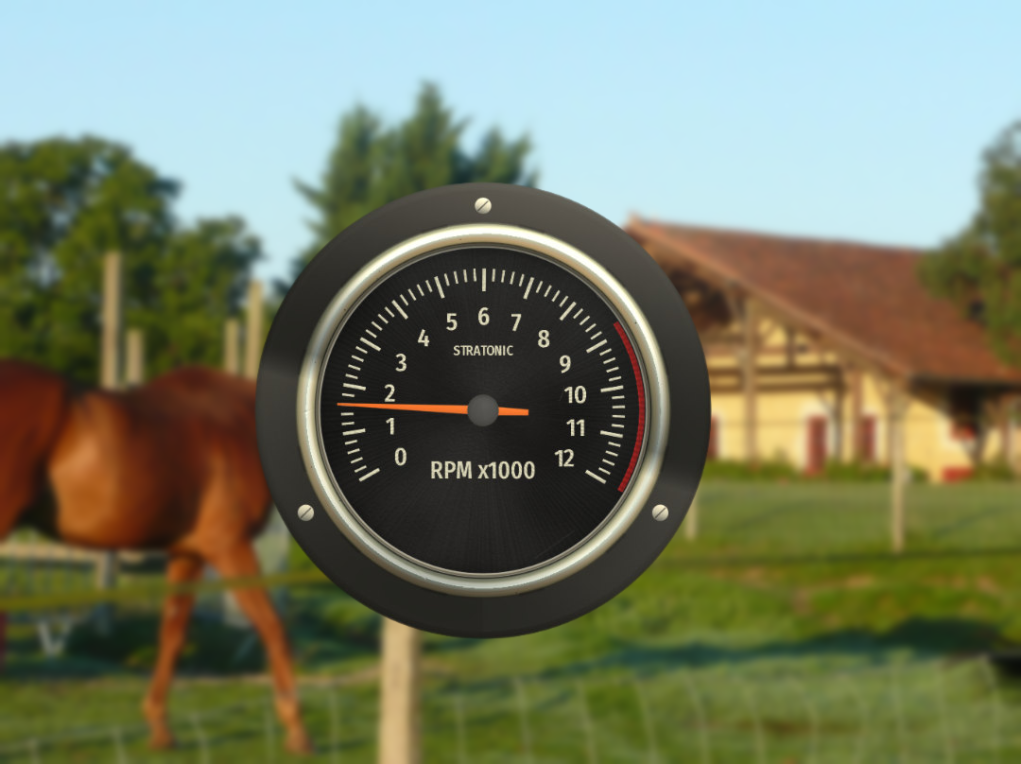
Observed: 1600 rpm
